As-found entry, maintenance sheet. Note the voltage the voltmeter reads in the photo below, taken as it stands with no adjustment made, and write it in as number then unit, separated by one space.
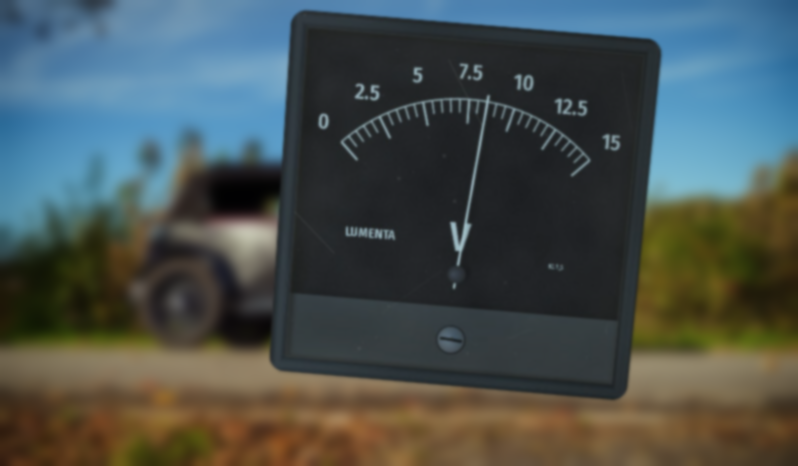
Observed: 8.5 V
